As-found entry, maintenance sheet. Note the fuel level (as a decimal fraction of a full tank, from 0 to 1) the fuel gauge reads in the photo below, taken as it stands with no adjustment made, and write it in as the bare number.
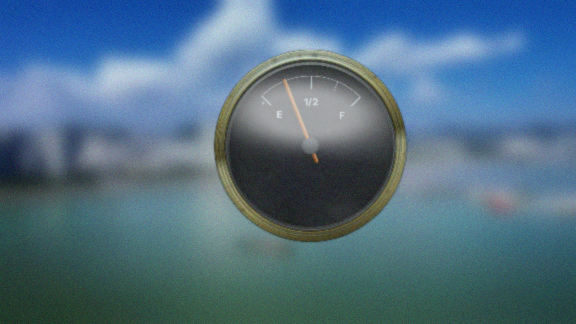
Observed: 0.25
